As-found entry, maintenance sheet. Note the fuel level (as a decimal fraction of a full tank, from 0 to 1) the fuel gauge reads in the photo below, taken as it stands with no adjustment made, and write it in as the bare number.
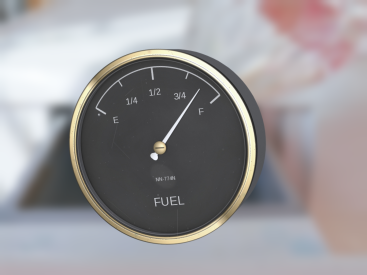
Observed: 0.875
